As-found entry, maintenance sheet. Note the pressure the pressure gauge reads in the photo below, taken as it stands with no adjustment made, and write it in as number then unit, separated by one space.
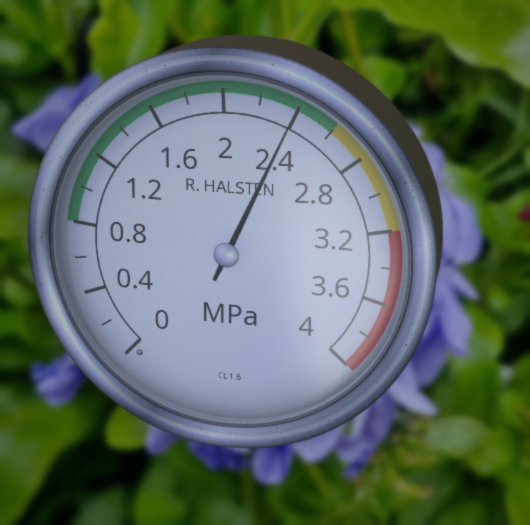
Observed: 2.4 MPa
